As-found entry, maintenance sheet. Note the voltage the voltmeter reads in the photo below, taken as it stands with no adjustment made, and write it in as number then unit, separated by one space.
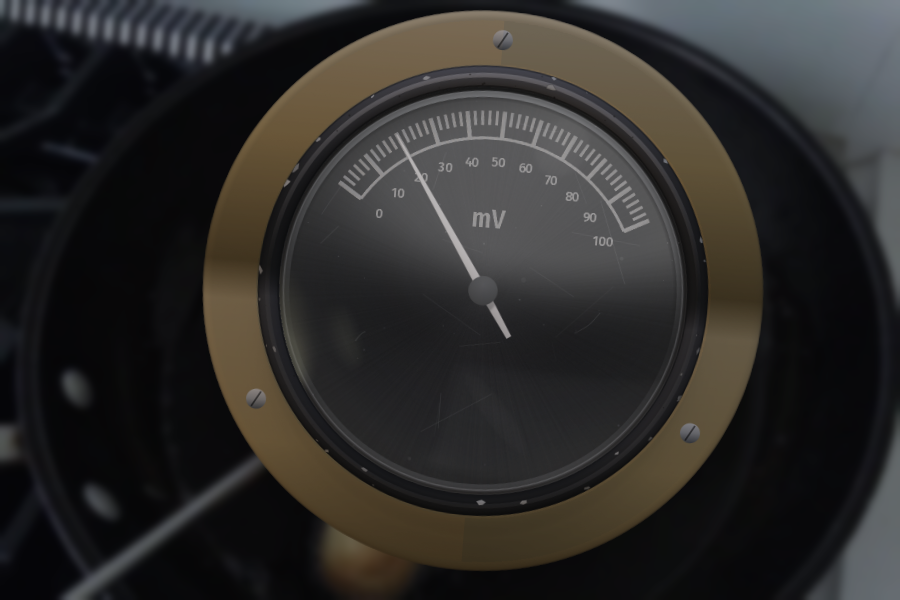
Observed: 20 mV
